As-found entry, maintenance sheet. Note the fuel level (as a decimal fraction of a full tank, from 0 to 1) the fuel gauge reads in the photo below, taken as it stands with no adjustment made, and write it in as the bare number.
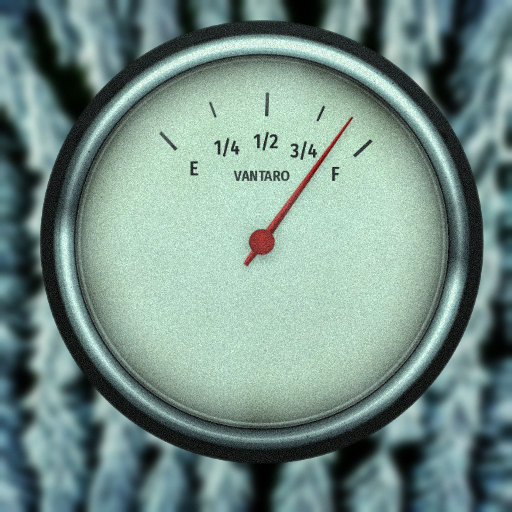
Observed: 0.875
